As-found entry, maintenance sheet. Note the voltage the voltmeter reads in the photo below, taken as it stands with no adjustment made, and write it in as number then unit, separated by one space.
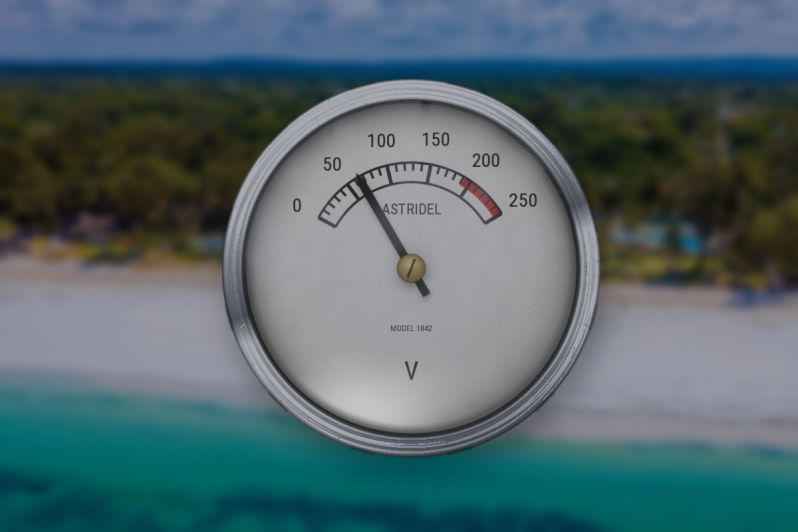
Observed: 65 V
